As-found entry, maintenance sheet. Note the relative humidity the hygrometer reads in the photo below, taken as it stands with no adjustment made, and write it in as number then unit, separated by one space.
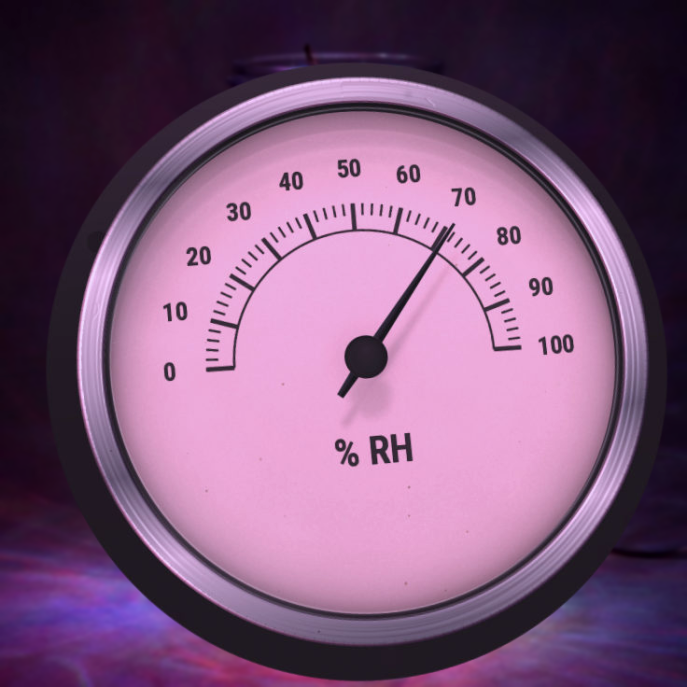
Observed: 71 %
